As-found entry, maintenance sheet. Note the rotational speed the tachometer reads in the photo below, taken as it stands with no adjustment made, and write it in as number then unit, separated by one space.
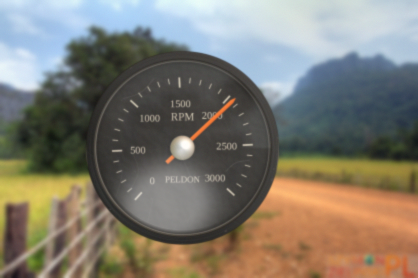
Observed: 2050 rpm
